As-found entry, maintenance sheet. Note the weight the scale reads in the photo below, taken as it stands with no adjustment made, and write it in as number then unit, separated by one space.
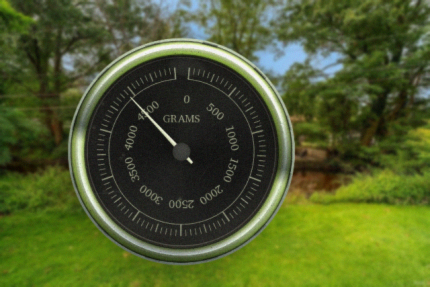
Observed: 4450 g
